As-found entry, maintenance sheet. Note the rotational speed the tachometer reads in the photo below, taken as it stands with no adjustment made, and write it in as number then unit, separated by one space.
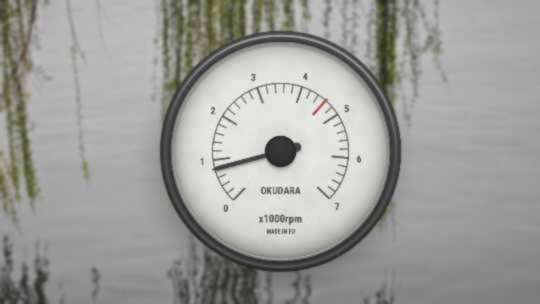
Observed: 800 rpm
